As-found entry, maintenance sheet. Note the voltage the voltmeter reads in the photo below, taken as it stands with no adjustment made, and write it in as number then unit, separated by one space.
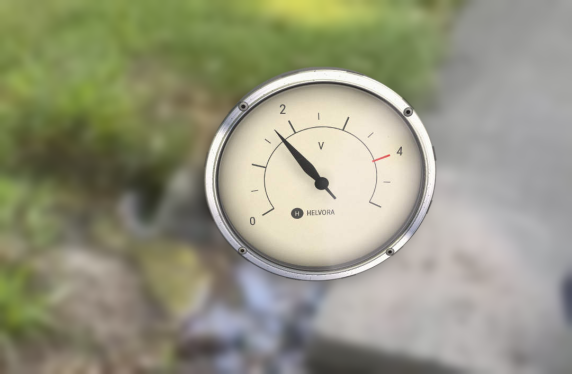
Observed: 1.75 V
